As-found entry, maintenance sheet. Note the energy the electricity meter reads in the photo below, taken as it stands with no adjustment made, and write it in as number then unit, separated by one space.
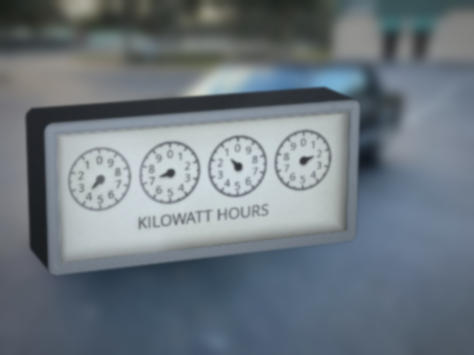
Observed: 3712 kWh
